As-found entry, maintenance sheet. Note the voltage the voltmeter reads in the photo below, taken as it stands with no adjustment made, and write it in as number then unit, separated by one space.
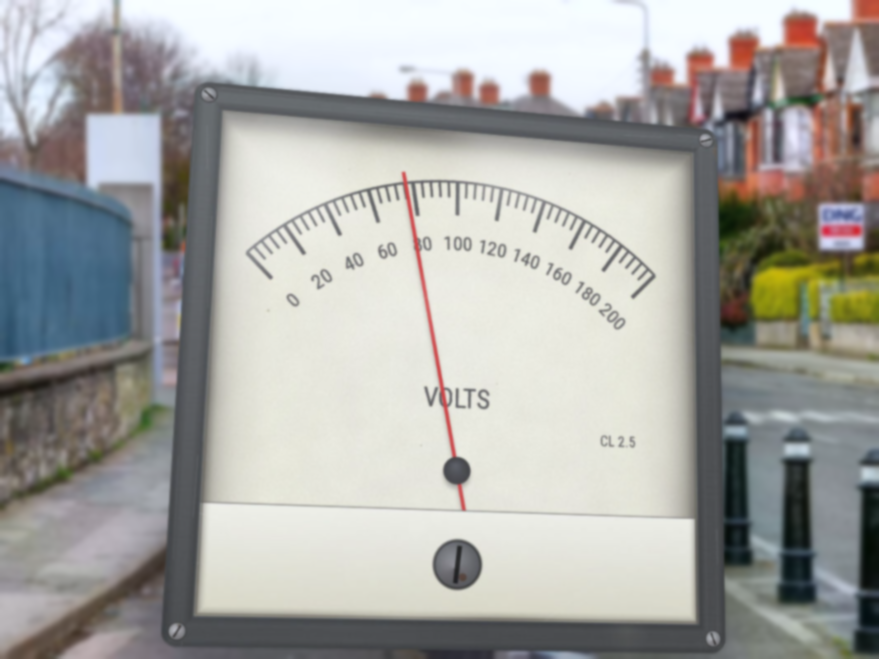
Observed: 76 V
